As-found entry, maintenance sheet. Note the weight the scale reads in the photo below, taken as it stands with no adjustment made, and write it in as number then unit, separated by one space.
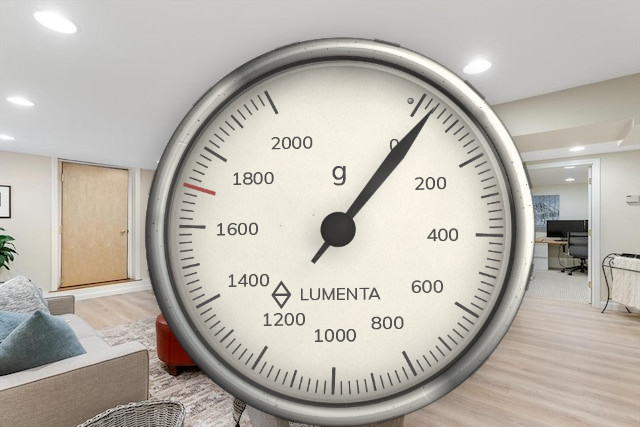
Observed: 40 g
